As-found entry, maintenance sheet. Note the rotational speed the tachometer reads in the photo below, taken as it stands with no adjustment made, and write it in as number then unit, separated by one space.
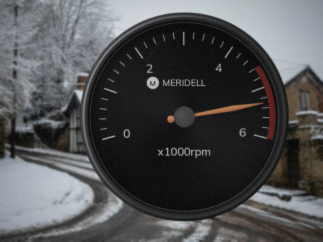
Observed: 5300 rpm
